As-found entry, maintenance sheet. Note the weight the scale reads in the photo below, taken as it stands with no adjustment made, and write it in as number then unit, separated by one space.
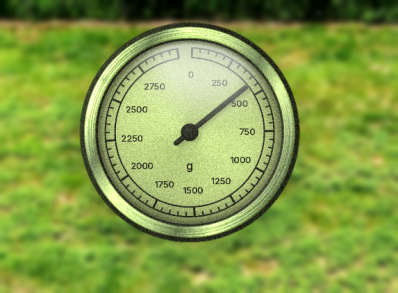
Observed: 425 g
